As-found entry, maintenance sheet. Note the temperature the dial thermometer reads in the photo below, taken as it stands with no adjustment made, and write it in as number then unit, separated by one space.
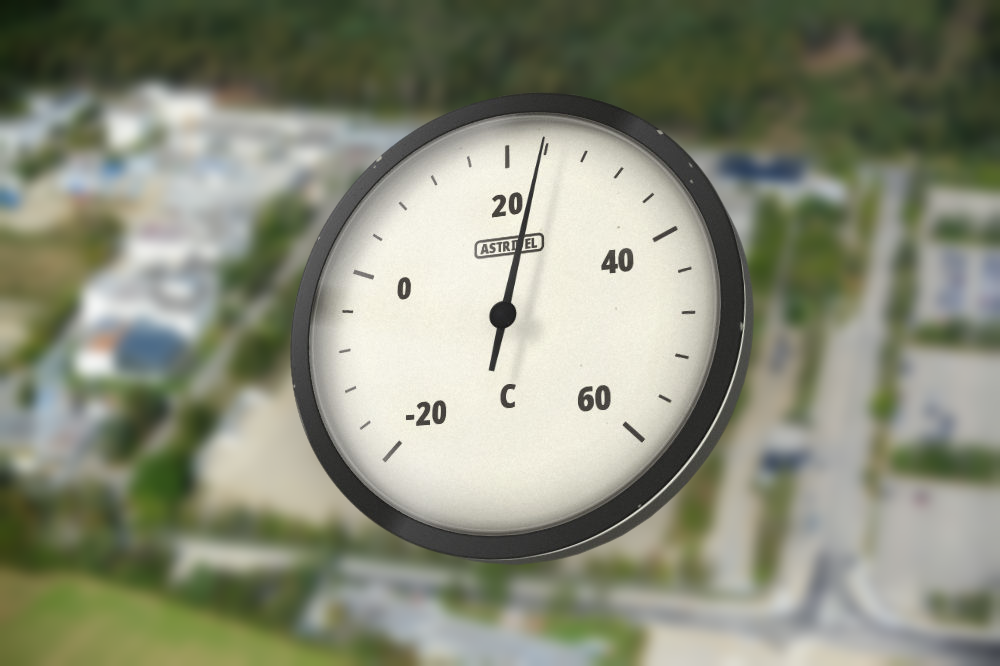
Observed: 24 °C
